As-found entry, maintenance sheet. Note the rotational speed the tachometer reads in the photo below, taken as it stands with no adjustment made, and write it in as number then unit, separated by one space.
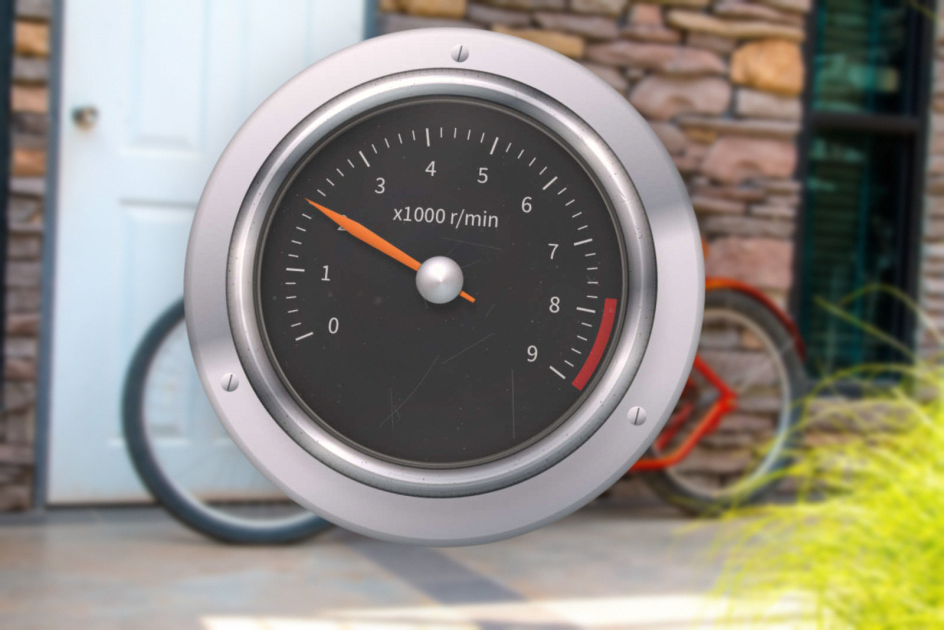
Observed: 2000 rpm
